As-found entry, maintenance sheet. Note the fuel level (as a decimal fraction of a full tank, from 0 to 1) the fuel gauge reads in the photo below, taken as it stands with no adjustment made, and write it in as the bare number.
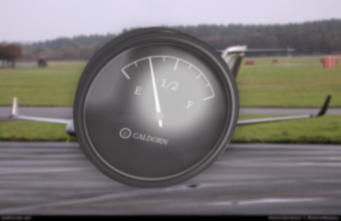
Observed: 0.25
